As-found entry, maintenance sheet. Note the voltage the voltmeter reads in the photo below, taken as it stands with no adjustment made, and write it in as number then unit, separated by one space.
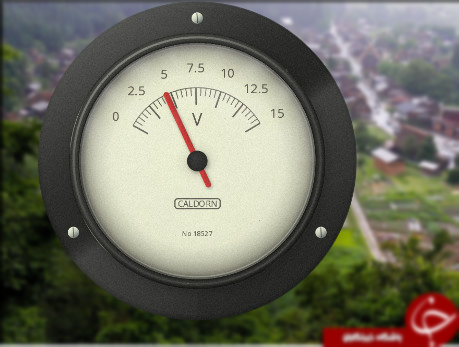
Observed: 4.5 V
